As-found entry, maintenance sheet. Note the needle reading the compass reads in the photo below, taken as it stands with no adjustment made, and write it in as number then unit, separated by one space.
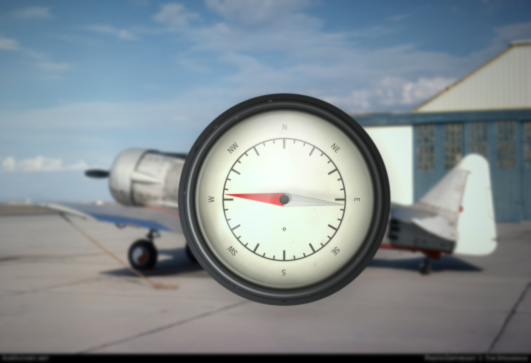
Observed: 275 °
